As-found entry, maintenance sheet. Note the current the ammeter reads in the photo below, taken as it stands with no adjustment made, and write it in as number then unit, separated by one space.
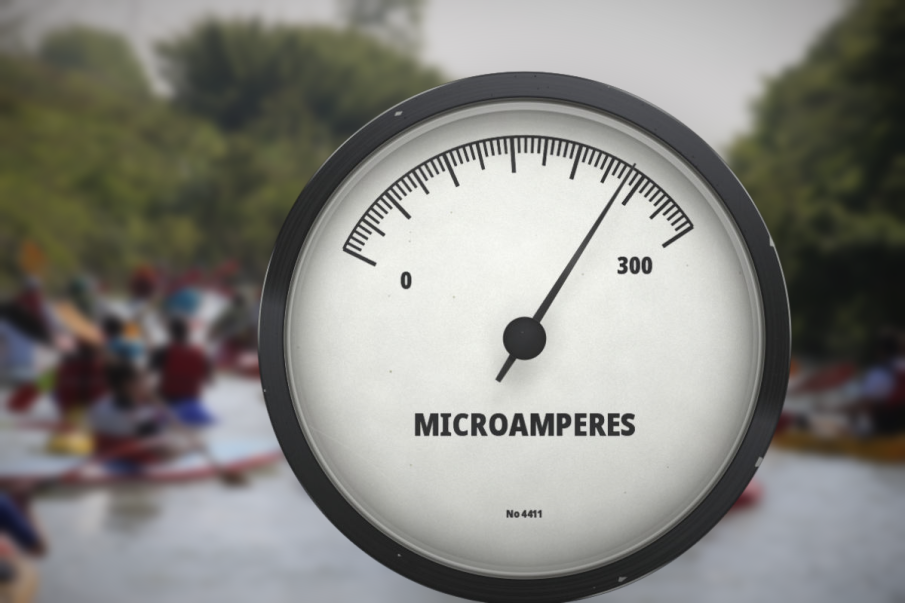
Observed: 240 µA
